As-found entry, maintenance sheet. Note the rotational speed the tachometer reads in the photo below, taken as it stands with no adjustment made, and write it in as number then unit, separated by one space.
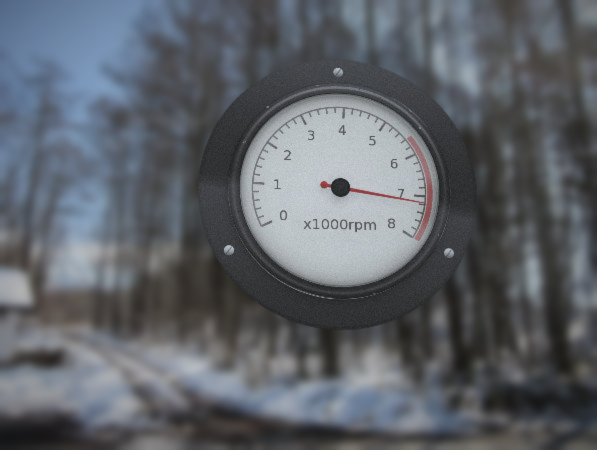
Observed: 7200 rpm
